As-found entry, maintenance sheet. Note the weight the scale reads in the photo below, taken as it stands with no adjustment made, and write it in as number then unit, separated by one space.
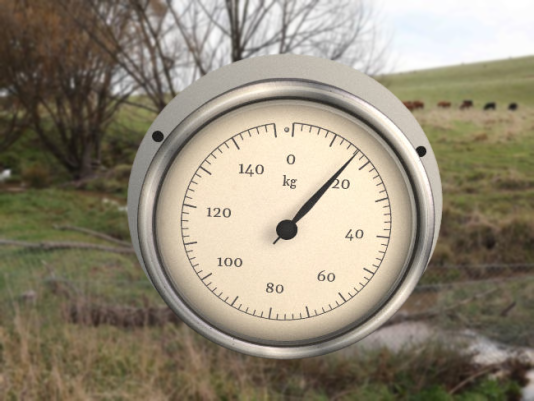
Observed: 16 kg
